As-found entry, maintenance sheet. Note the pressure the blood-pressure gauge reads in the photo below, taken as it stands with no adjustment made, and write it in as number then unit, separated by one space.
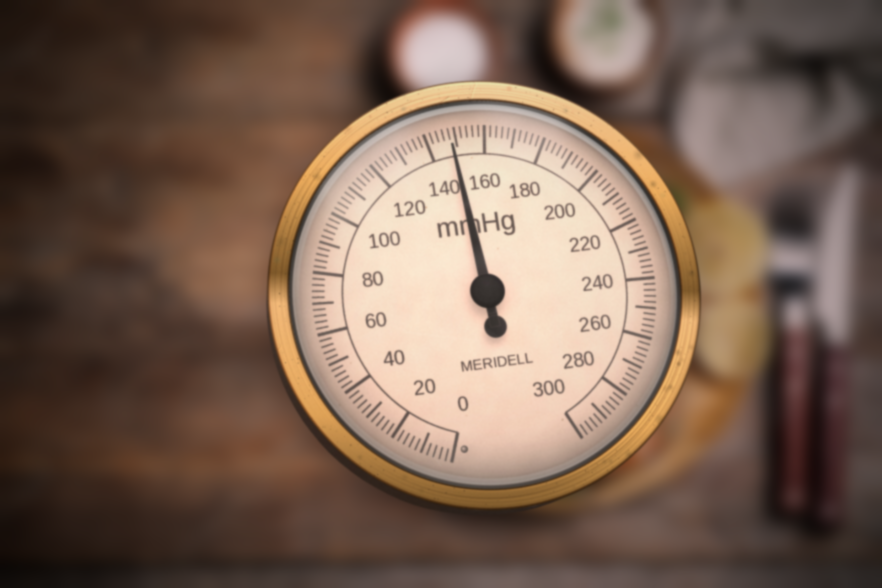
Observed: 148 mmHg
